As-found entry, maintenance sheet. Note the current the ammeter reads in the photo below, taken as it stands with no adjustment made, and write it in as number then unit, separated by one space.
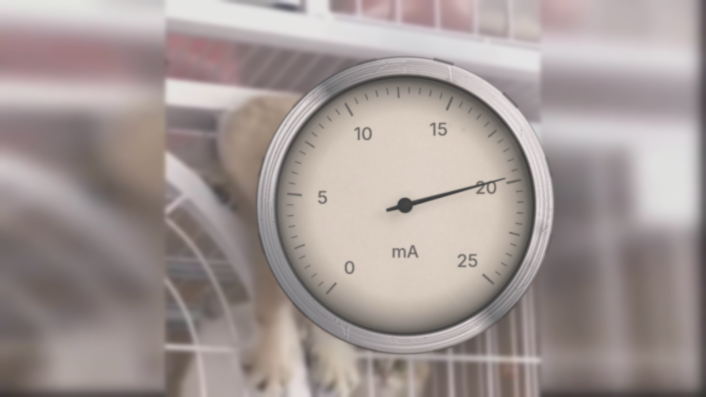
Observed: 19.75 mA
